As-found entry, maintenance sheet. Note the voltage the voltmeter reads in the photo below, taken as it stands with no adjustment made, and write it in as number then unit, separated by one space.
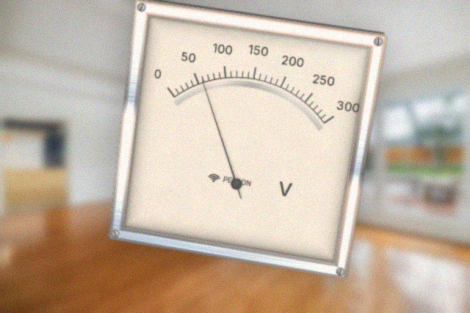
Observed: 60 V
